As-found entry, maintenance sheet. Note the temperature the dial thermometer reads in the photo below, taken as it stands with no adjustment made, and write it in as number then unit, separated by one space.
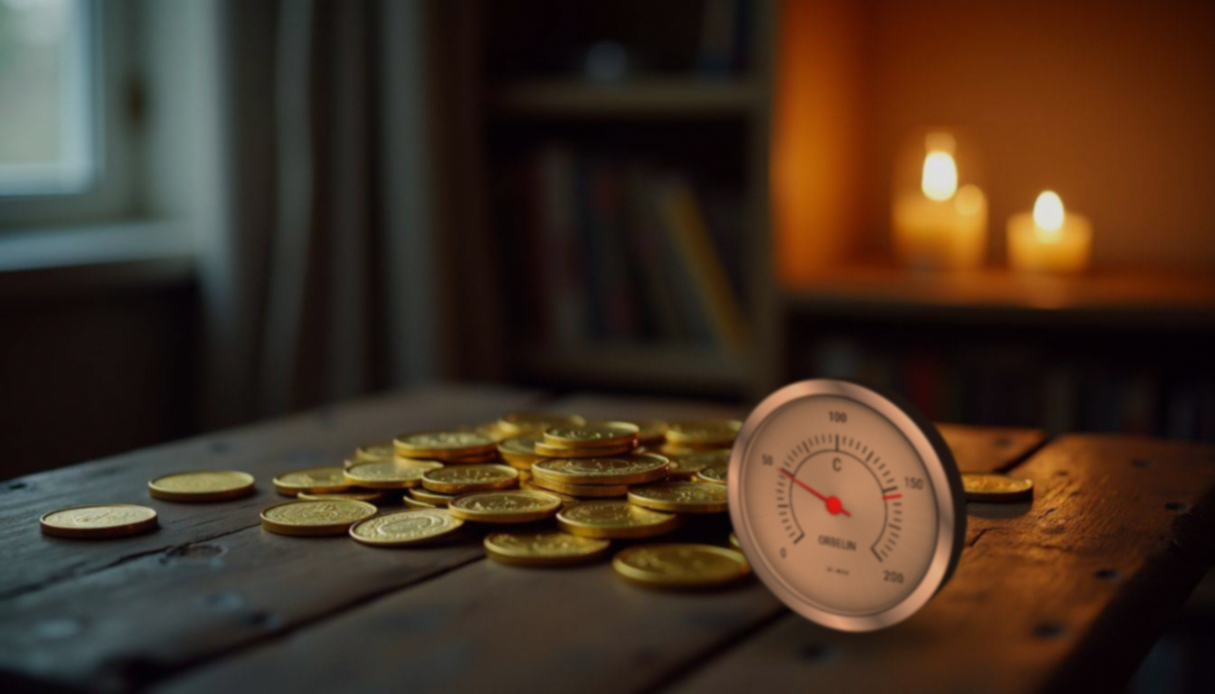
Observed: 50 °C
